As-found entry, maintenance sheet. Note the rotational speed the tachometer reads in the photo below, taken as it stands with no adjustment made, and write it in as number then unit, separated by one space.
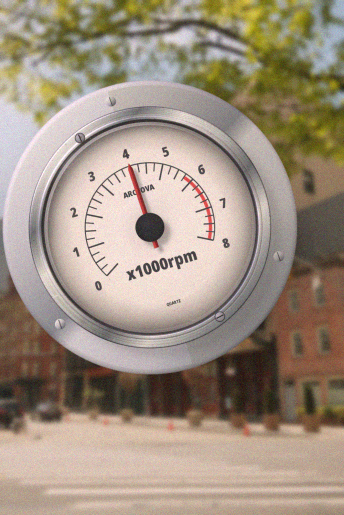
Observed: 4000 rpm
